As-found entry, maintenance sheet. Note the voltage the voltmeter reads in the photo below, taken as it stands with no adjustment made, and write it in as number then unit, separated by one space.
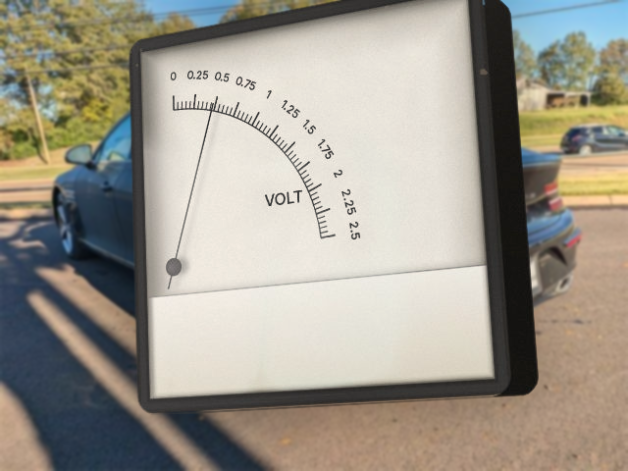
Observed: 0.5 V
